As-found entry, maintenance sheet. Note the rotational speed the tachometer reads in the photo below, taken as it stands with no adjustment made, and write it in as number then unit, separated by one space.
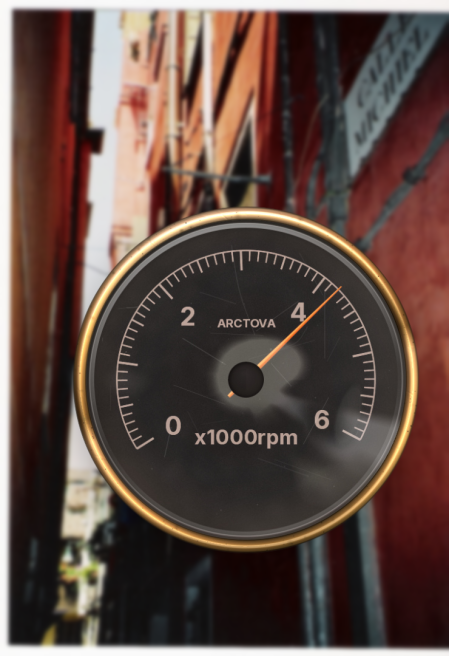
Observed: 4200 rpm
